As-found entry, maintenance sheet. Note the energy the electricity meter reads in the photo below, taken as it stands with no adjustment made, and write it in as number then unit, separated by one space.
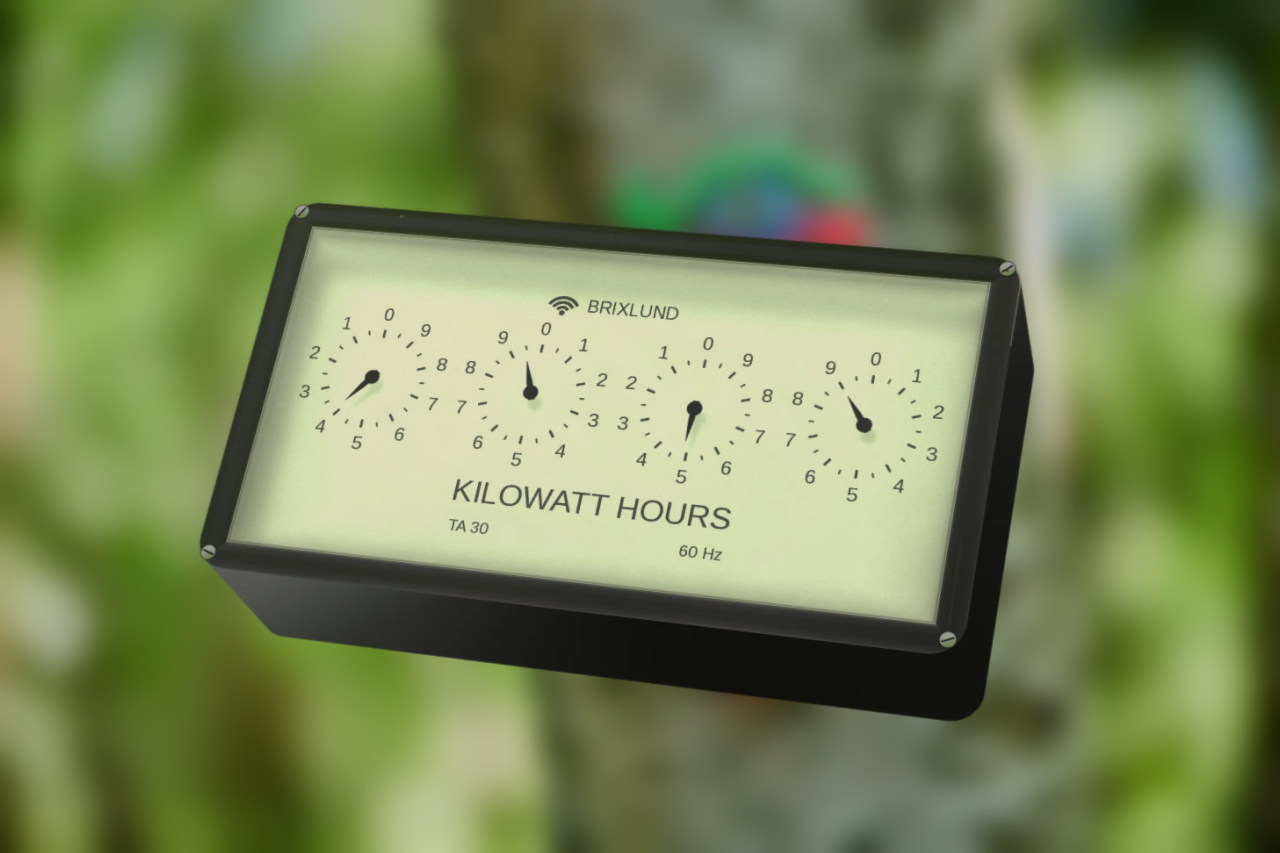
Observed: 3949 kWh
